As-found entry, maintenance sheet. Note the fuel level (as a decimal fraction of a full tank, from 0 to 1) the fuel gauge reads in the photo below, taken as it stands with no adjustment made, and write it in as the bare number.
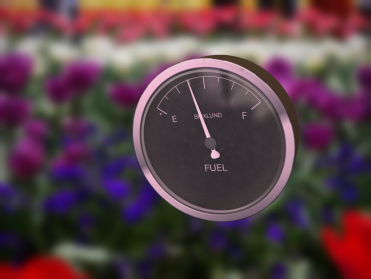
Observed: 0.375
